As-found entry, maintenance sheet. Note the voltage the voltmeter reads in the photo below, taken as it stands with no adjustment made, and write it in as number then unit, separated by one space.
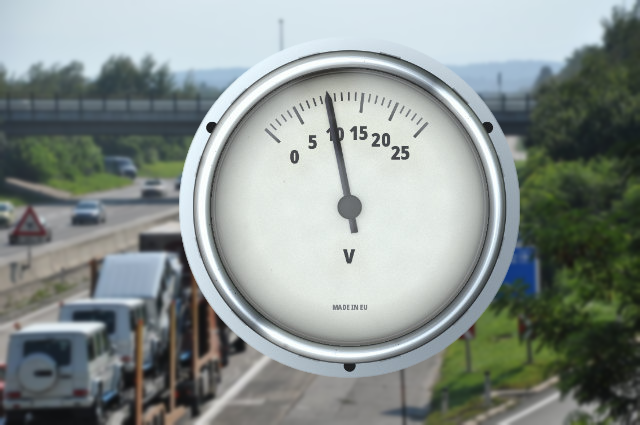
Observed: 10 V
